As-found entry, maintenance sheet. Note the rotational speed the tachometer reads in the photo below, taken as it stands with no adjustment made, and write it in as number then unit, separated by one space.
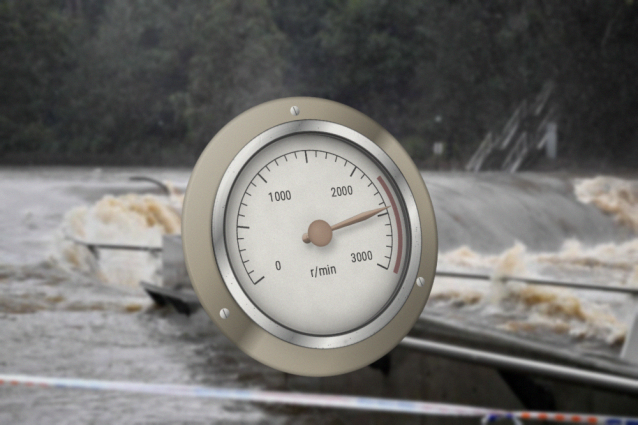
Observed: 2450 rpm
